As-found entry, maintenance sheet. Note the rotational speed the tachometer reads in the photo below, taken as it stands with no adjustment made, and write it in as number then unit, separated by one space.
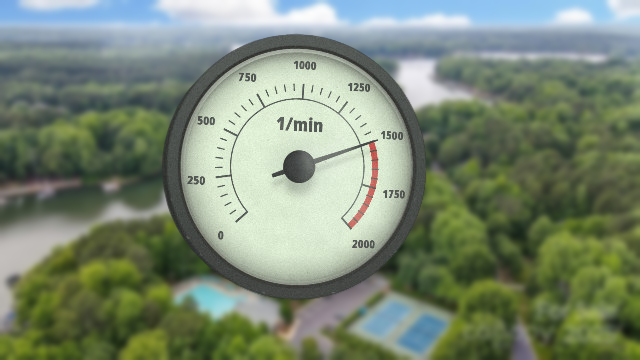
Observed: 1500 rpm
